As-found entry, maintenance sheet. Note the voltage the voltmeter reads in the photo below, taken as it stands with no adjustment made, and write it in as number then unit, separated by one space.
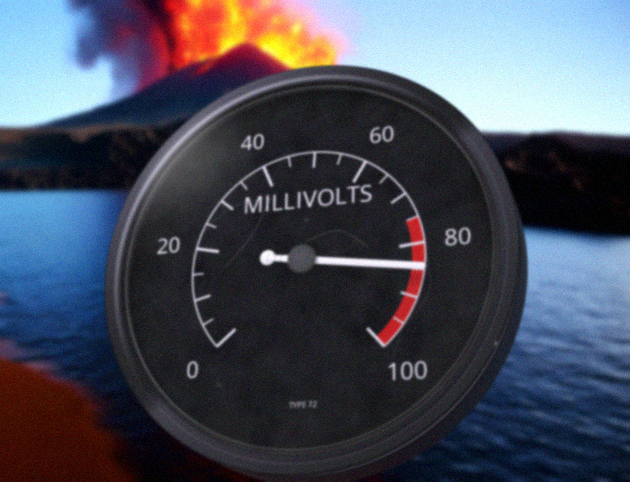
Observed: 85 mV
